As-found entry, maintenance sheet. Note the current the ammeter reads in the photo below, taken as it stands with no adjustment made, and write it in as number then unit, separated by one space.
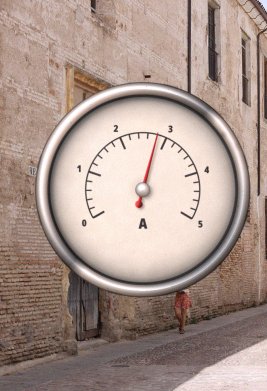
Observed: 2.8 A
